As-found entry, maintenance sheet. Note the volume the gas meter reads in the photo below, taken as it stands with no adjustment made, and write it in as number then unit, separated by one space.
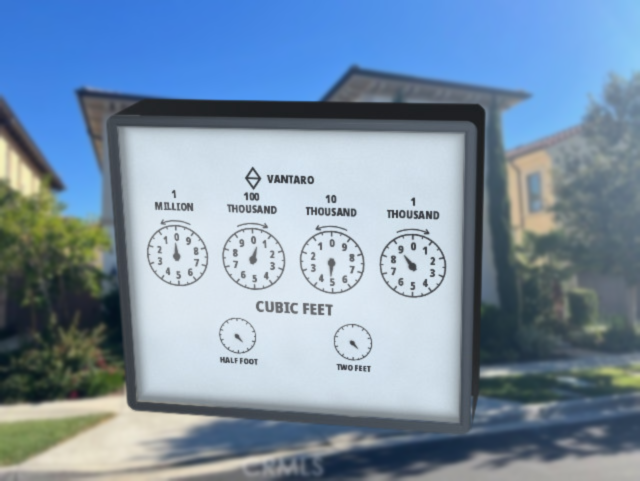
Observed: 4900 ft³
